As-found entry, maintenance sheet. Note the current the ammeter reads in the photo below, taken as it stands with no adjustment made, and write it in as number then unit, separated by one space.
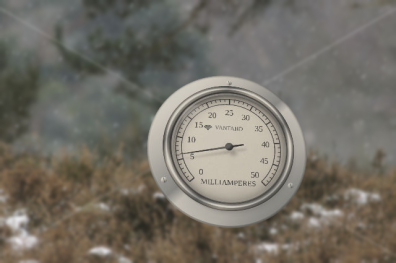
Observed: 6 mA
